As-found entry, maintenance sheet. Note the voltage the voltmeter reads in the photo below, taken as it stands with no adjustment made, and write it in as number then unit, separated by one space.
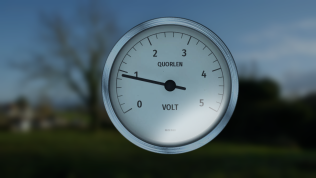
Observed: 0.9 V
